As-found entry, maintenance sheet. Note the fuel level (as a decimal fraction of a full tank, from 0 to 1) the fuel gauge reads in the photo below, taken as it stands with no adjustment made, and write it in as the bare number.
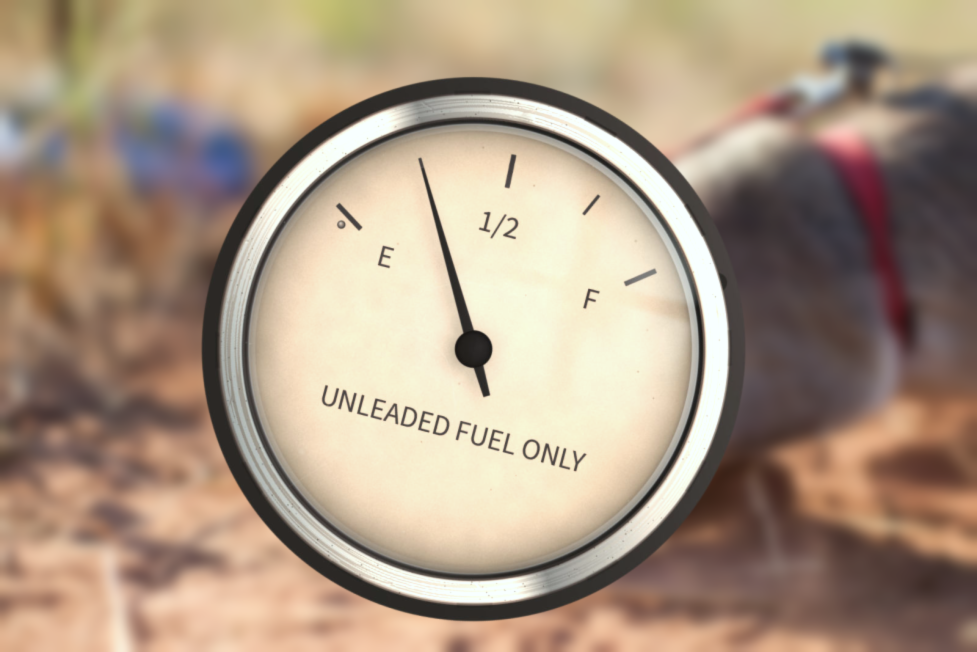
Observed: 0.25
